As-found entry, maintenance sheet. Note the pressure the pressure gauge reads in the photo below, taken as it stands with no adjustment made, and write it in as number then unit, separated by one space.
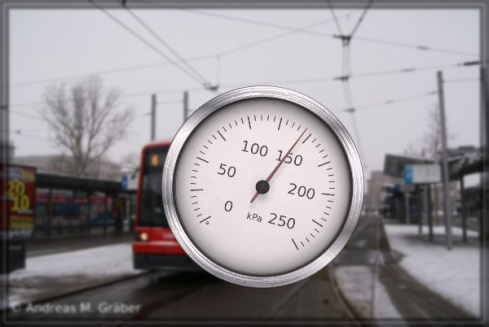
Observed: 145 kPa
